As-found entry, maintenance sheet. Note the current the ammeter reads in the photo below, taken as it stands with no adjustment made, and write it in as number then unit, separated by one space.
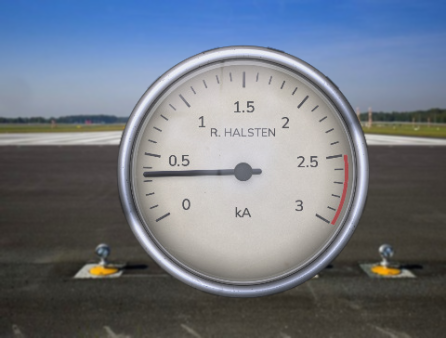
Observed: 0.35 kA
